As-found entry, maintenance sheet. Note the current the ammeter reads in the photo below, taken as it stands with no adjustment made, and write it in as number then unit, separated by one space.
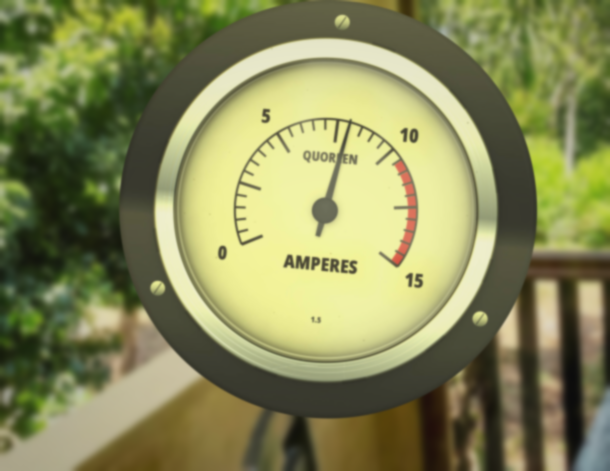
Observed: 8 A
